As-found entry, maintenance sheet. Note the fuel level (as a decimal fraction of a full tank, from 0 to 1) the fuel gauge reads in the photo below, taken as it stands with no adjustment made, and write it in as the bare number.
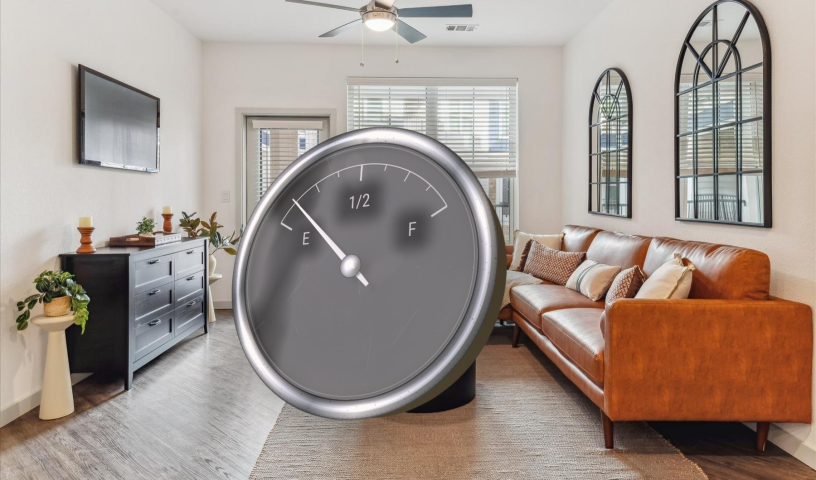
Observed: 0.125
